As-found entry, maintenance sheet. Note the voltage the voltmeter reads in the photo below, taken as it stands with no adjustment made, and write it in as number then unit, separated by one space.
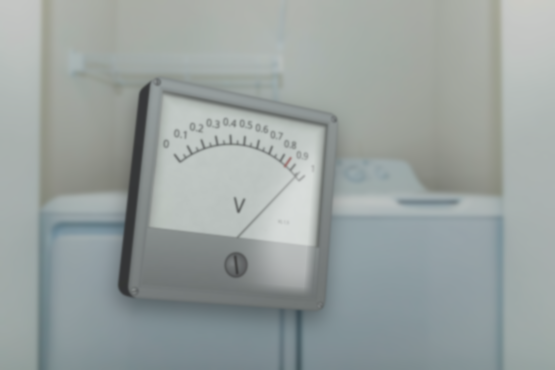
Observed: 0.95 V
